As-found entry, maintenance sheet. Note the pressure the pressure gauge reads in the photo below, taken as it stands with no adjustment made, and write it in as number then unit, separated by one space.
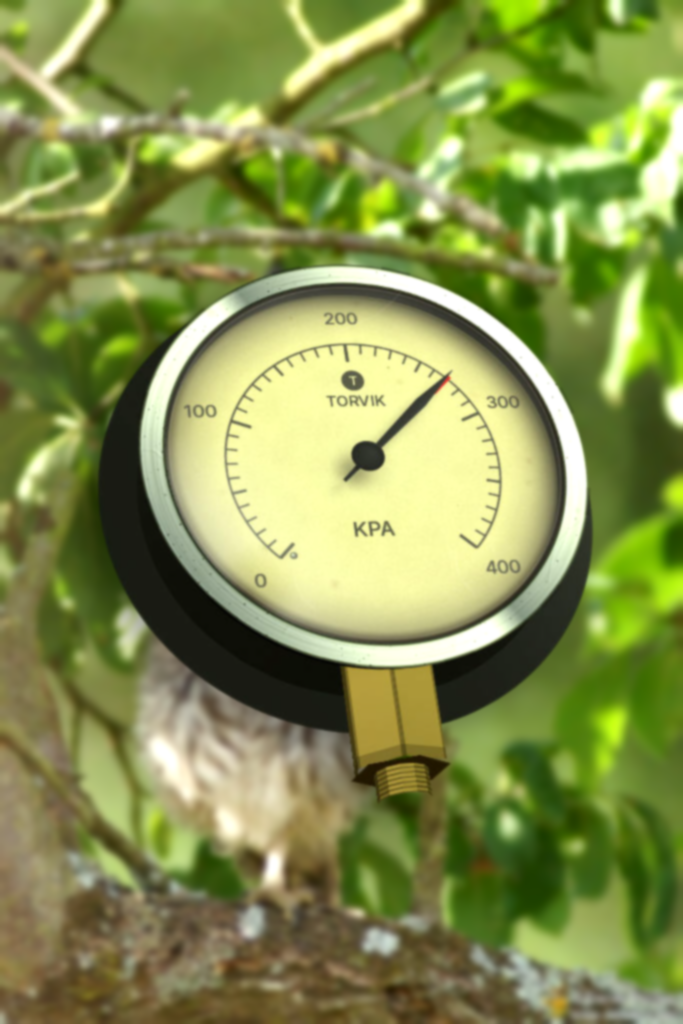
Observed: 270 kPa
